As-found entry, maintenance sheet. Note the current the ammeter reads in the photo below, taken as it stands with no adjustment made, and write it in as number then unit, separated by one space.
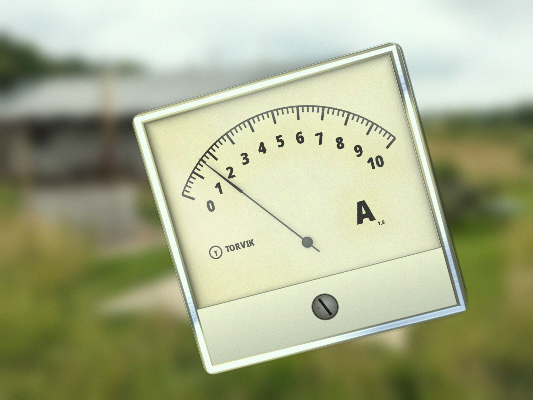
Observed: 1.6 A
